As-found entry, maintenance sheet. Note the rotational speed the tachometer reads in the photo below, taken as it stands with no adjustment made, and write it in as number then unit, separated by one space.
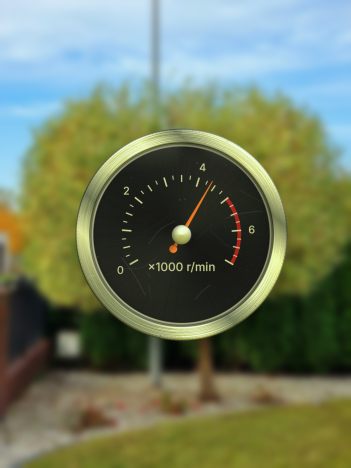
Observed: 4375 rpm
